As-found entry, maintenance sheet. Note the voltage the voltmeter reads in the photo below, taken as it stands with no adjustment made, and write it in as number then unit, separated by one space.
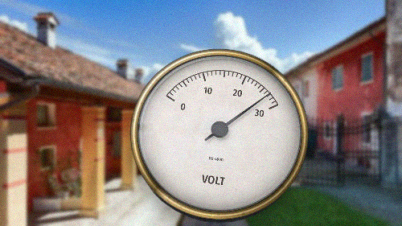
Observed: 27 V
